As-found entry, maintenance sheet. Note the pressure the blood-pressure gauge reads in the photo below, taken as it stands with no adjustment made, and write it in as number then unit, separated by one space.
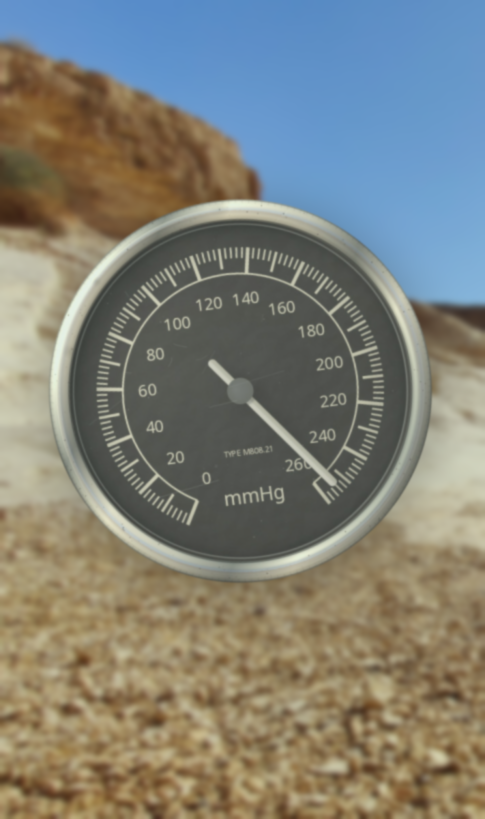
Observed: 254 mmHg
